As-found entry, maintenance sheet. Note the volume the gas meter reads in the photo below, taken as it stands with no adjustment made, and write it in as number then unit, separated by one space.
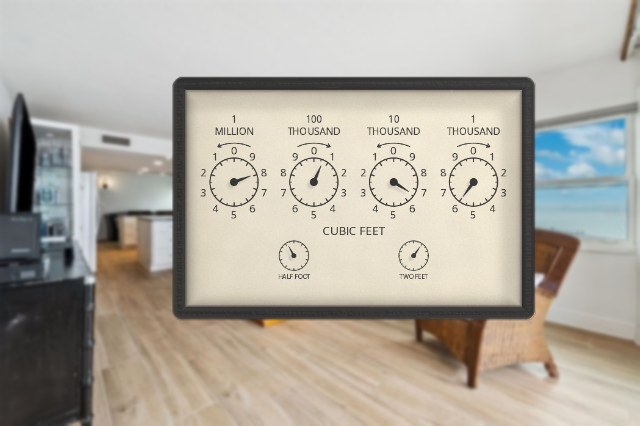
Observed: 806600 ft³
